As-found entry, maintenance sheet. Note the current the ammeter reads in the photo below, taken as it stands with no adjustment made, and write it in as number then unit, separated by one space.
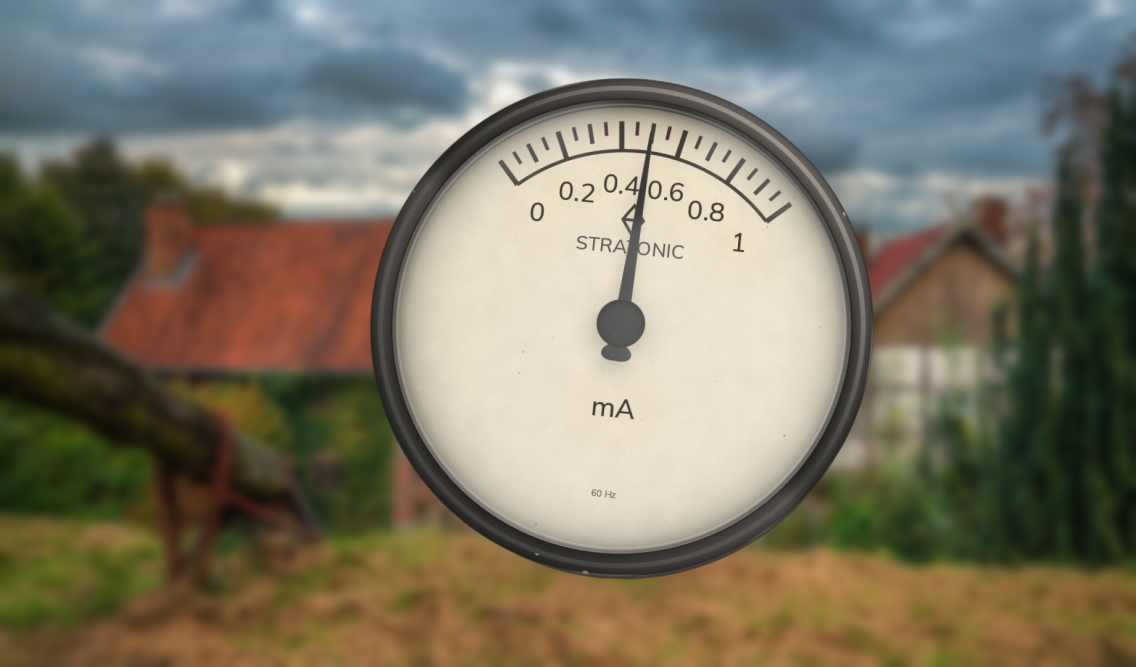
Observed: 0.5 mA
